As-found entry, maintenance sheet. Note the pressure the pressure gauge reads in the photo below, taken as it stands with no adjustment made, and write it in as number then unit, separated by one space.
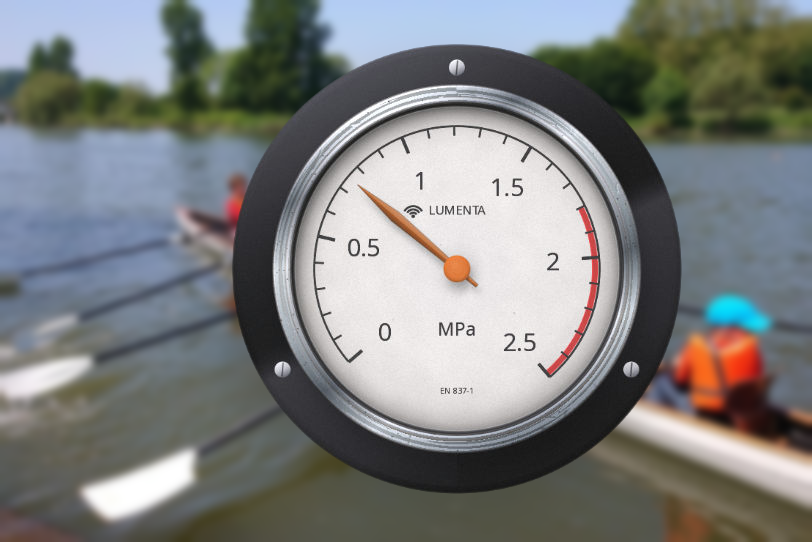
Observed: 0.75 MPa
